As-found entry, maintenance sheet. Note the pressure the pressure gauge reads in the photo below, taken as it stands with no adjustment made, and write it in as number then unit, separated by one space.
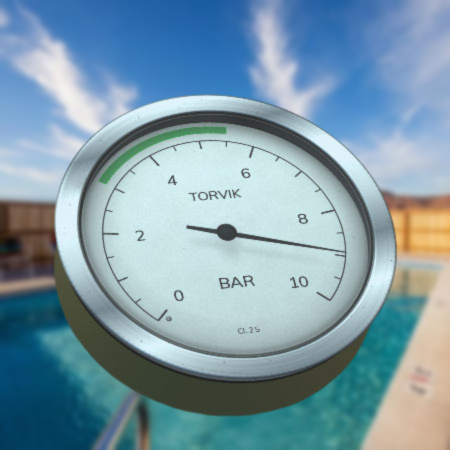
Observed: 9 bar
